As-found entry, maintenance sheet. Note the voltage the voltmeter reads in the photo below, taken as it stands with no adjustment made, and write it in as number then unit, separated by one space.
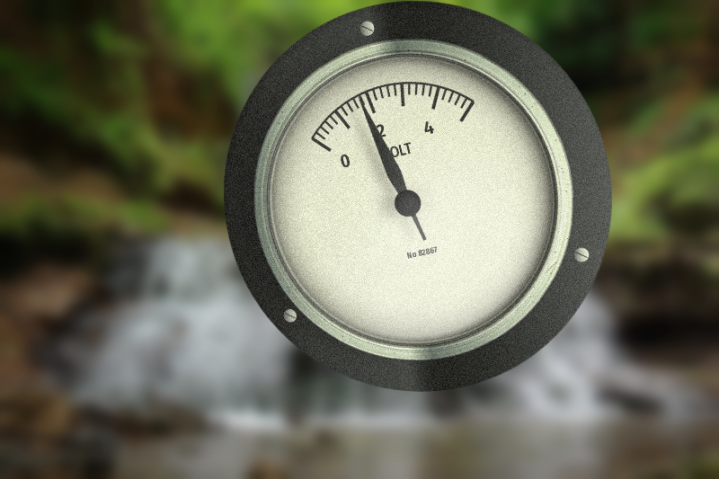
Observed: 1.8 V
